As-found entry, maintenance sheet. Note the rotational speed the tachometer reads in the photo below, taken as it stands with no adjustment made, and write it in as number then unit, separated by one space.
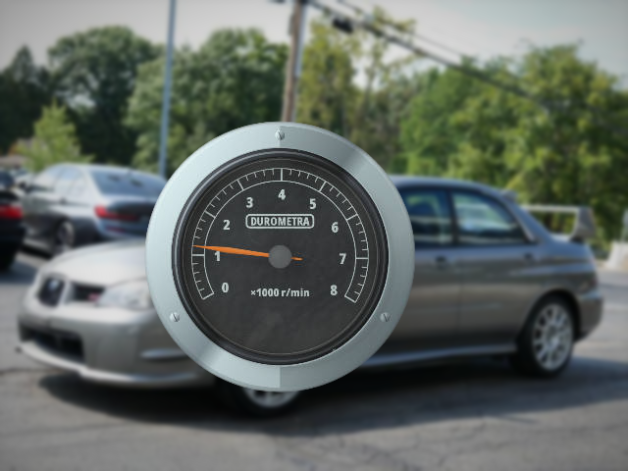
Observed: 1200 rpm
